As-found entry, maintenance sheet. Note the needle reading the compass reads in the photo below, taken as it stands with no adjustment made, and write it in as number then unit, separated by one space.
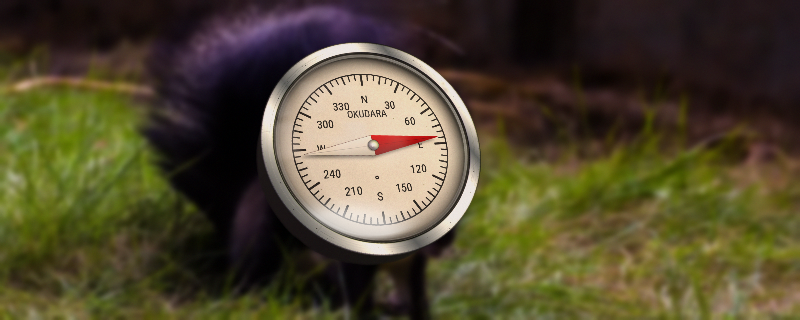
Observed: 85 °
